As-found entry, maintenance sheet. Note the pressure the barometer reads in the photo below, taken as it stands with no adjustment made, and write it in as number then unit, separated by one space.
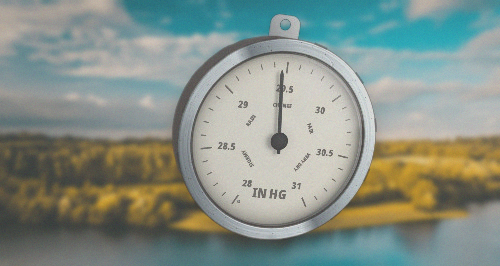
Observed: 29.45 inHg
